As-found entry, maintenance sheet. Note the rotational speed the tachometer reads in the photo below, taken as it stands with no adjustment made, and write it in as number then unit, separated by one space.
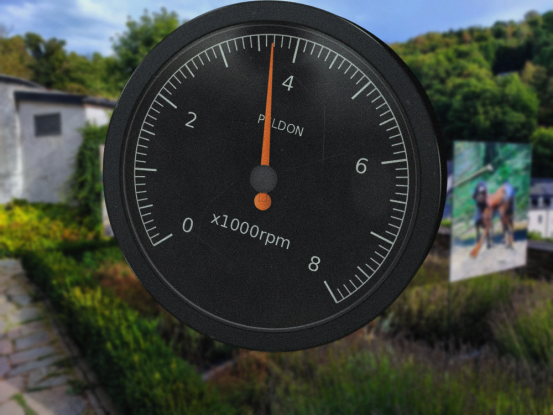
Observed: 3700 rpm
